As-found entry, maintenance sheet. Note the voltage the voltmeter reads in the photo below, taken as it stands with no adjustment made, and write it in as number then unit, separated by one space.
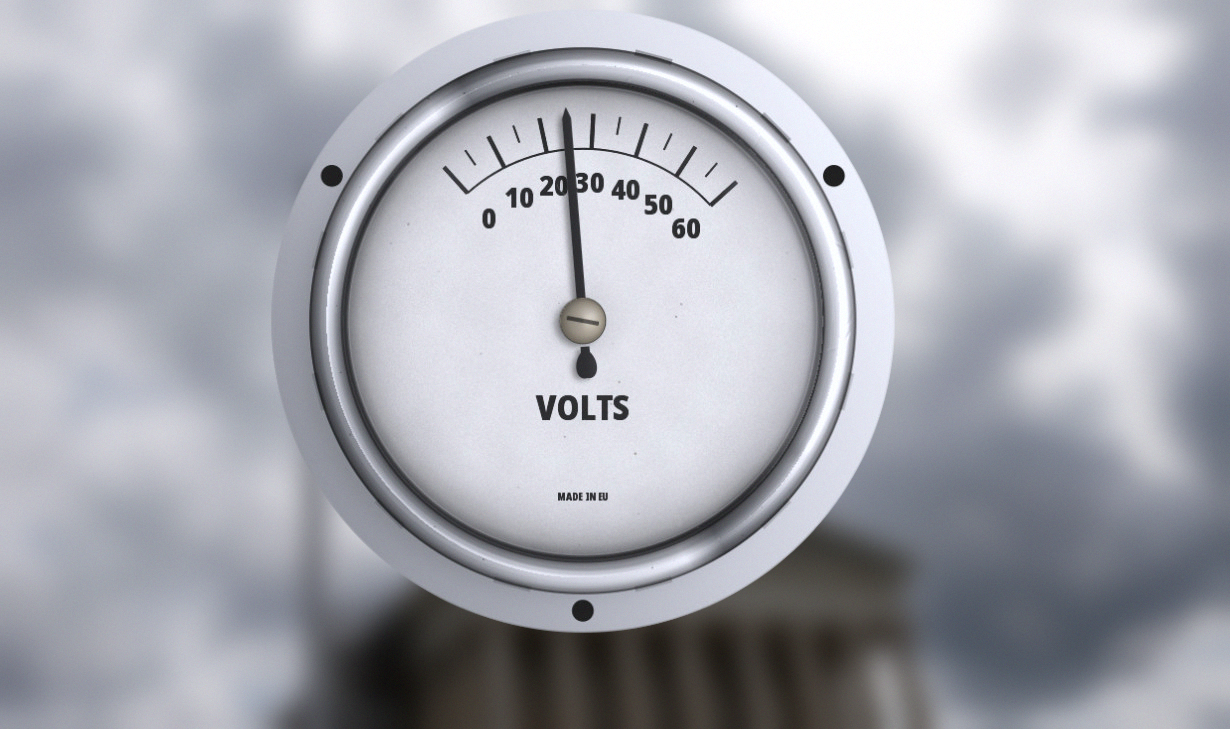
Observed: 25 V
